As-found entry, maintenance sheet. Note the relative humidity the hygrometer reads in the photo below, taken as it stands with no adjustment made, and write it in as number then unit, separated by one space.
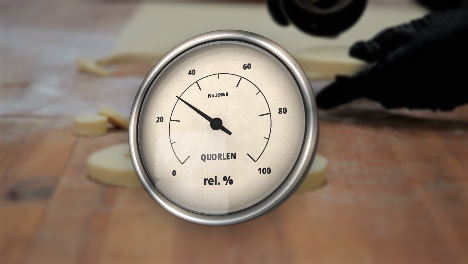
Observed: 30 %
